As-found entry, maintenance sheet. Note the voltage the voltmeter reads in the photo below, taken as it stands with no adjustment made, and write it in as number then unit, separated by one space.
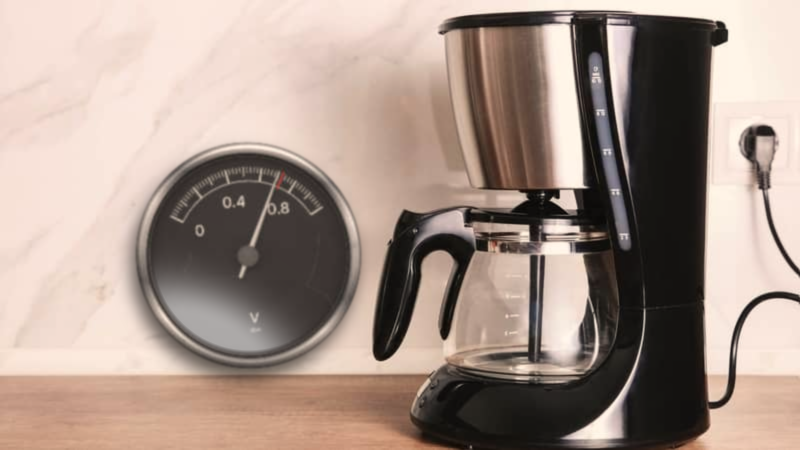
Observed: 0.7 V
